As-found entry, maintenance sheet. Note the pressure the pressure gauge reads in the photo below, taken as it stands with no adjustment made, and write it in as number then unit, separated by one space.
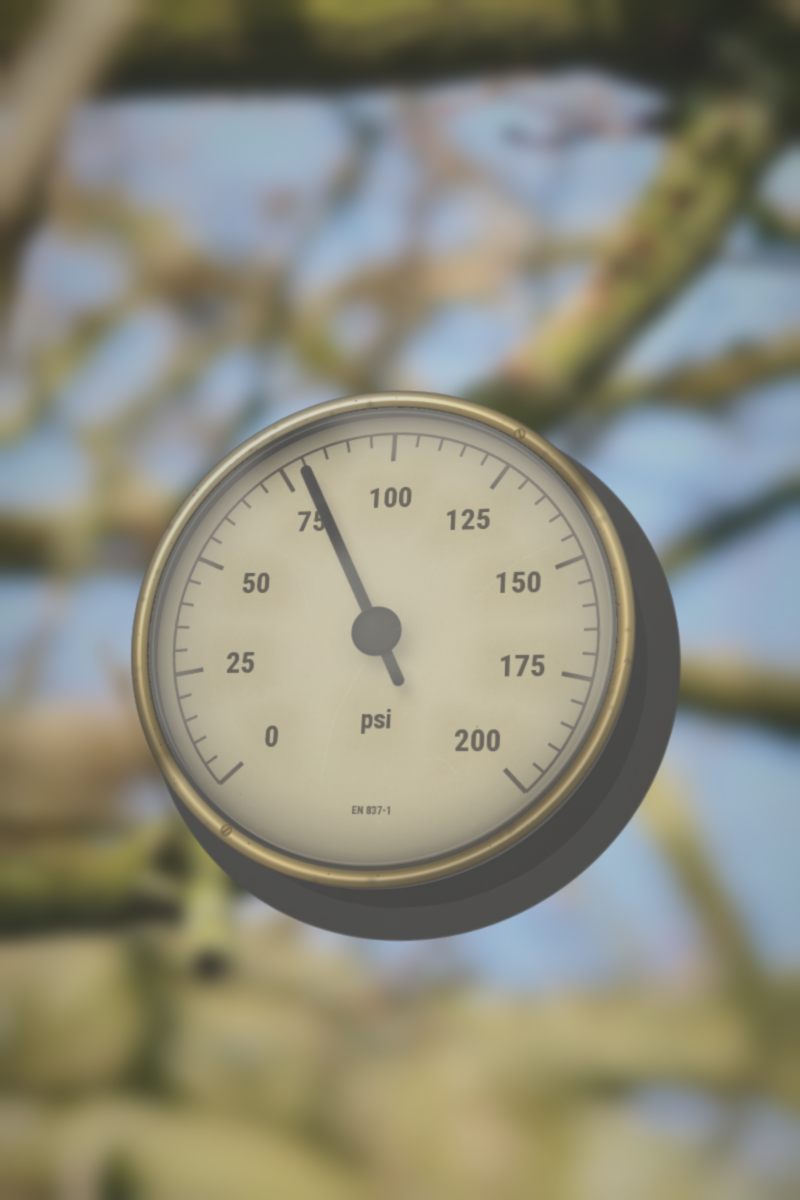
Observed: 80 psi
